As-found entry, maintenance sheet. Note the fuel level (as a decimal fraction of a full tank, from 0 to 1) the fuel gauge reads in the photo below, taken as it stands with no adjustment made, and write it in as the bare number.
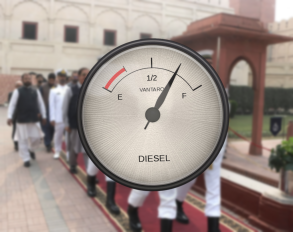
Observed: 0.75
